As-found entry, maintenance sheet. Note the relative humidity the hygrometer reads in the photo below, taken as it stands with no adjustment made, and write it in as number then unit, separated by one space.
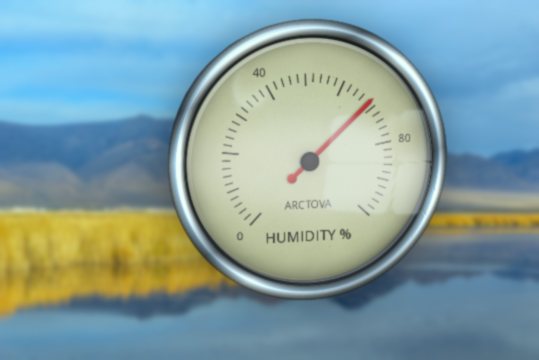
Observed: 68 %
